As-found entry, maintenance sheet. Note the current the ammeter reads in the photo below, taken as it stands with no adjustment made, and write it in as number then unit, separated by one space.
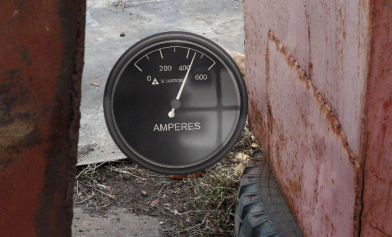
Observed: 450 A
